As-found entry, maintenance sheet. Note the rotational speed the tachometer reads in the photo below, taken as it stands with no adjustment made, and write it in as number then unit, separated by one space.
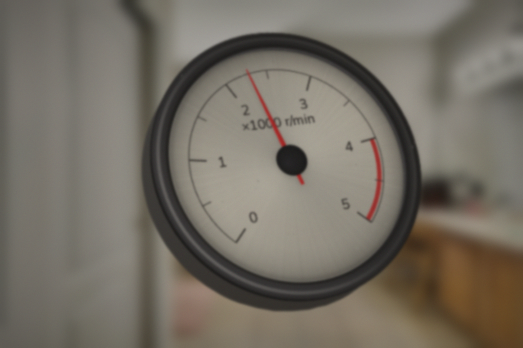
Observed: 2250 rpm
